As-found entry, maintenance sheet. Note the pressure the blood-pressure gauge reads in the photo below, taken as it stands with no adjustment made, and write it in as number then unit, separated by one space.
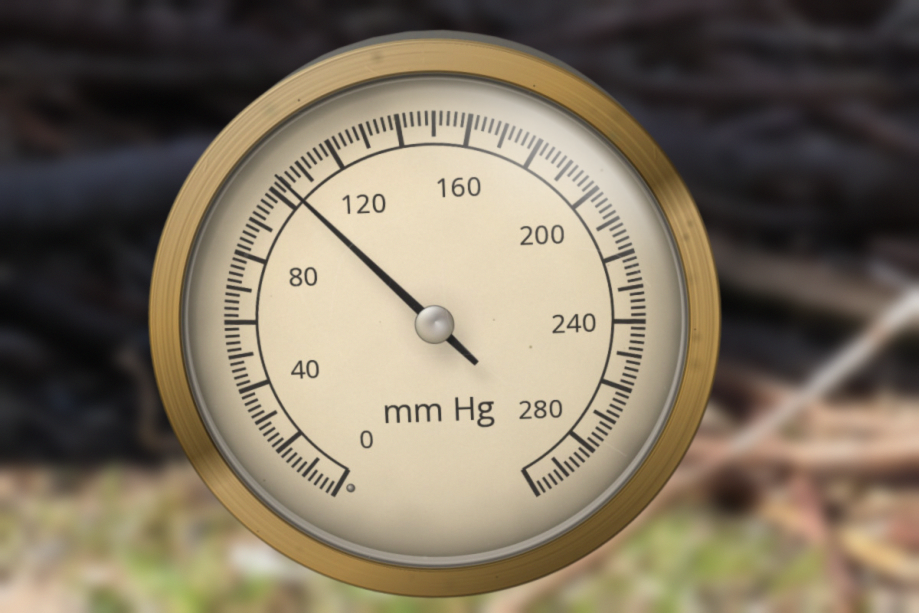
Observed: 104 mmHg
